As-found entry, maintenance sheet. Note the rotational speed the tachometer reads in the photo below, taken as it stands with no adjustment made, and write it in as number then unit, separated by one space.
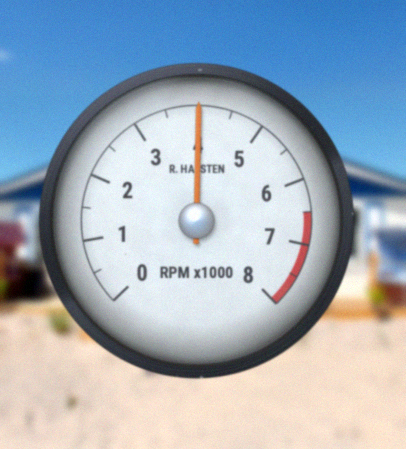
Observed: 4000 rpm
